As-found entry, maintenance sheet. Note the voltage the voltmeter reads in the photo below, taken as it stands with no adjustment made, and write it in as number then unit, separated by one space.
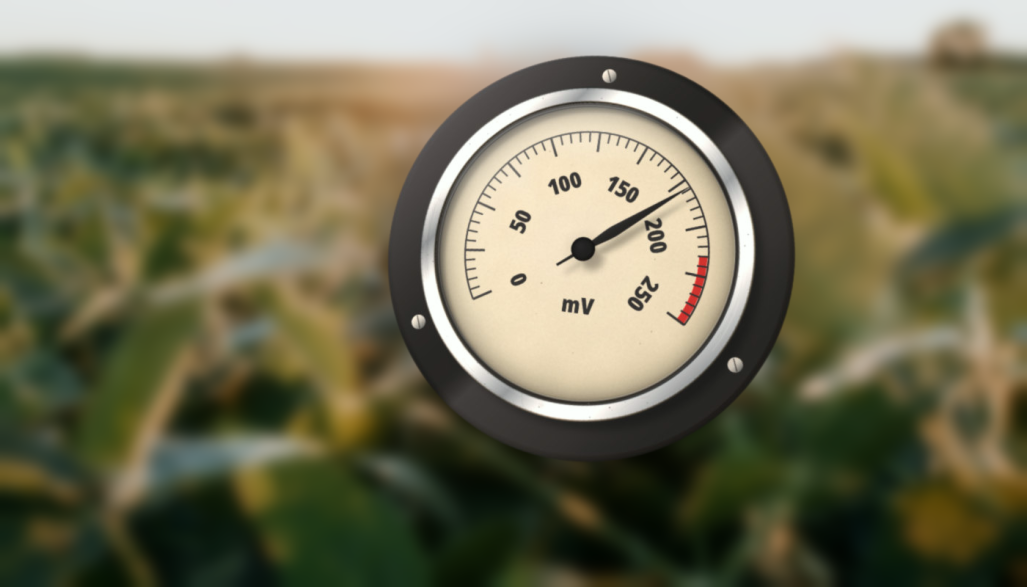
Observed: 180 mV
